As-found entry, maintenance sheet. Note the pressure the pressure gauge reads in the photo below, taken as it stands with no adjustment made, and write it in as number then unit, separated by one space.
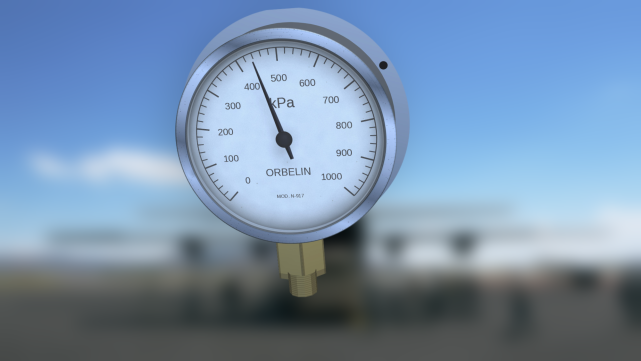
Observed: 440 kPa
